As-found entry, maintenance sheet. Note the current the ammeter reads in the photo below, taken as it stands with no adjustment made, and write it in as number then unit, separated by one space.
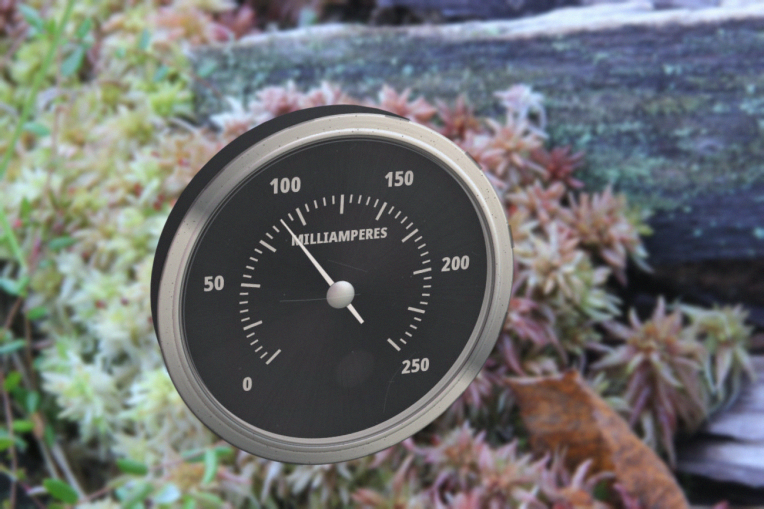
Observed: 90 mA
